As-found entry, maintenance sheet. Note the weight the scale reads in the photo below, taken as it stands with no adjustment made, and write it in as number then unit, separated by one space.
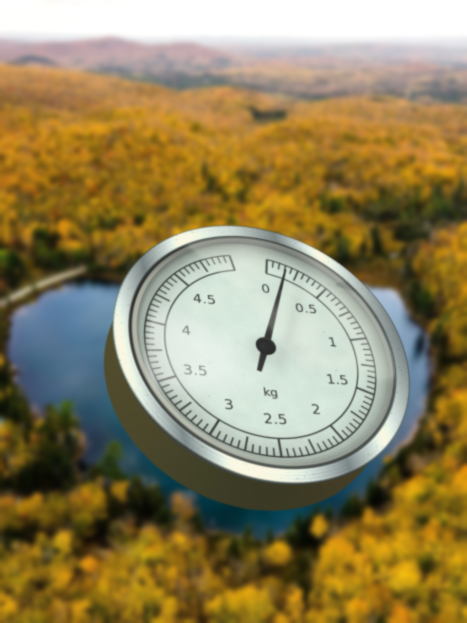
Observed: 0.15 kg
